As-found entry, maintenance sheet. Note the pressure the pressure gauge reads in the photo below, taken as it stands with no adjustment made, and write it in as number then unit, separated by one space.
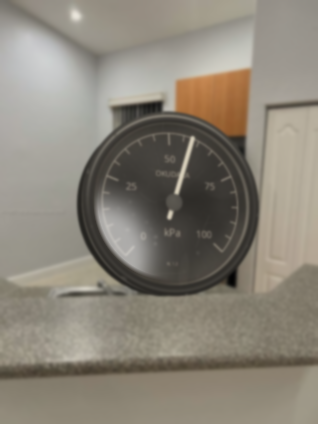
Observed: 57.5 kPa
